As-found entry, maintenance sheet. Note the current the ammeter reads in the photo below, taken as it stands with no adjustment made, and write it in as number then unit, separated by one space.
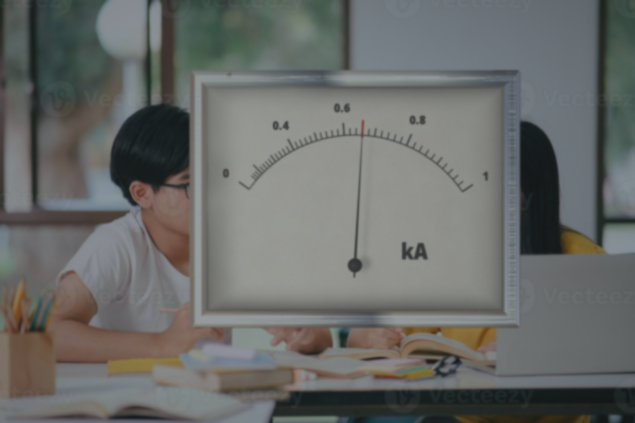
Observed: 0.66 kA
